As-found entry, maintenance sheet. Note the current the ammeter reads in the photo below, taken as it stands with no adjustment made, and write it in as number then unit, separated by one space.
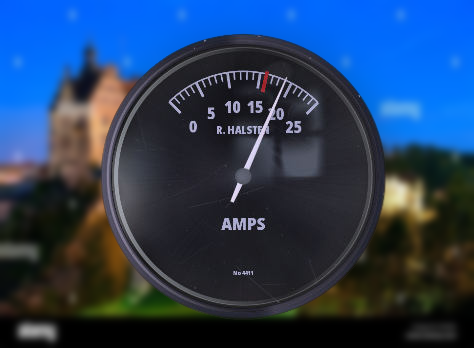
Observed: 19 A
